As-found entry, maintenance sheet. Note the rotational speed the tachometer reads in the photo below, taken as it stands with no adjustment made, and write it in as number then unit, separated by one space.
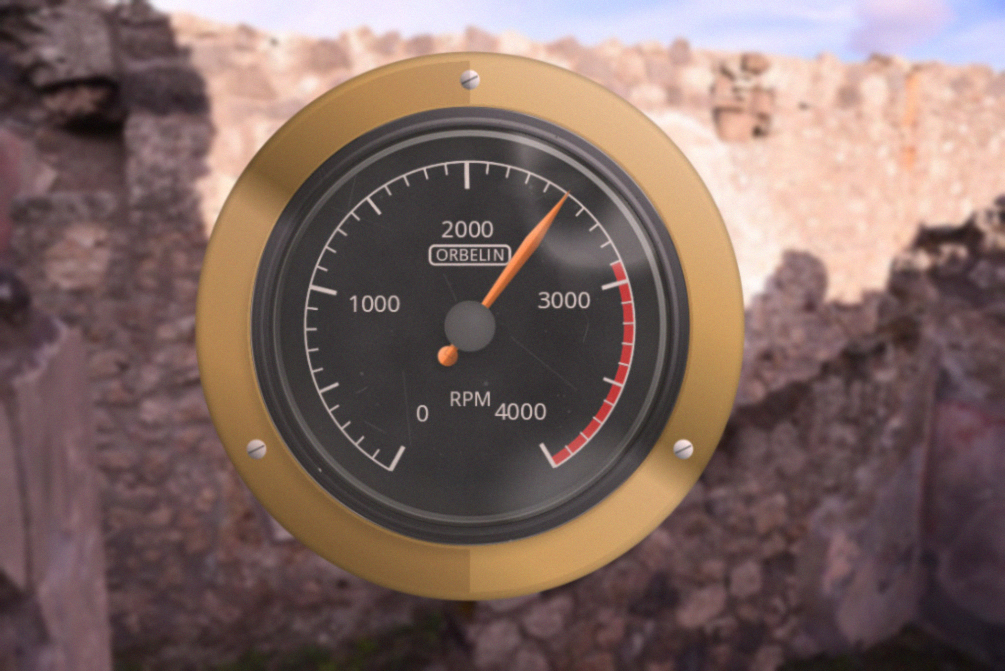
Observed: 2500 rpm
